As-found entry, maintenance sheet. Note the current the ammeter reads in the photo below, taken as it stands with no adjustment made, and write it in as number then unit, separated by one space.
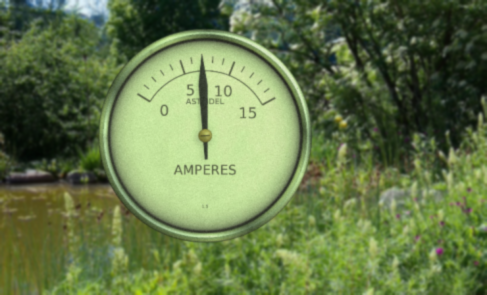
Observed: 7 A
